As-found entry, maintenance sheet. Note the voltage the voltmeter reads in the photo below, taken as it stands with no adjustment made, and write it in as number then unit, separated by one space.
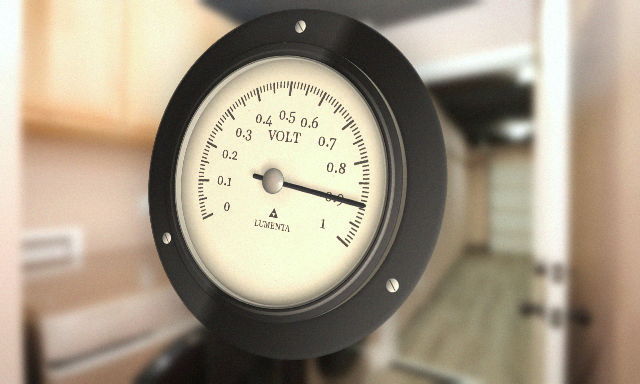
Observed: 0.9 V
